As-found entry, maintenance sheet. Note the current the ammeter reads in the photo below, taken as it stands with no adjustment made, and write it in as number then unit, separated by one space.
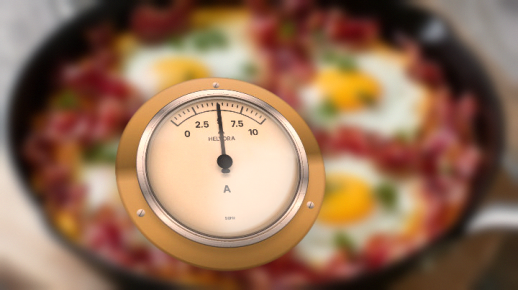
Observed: 5 A
